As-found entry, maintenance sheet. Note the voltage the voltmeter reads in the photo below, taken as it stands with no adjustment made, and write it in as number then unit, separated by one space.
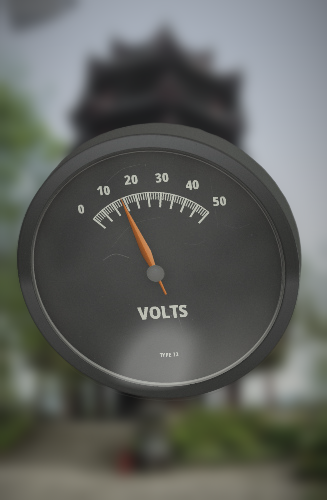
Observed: 15 V
